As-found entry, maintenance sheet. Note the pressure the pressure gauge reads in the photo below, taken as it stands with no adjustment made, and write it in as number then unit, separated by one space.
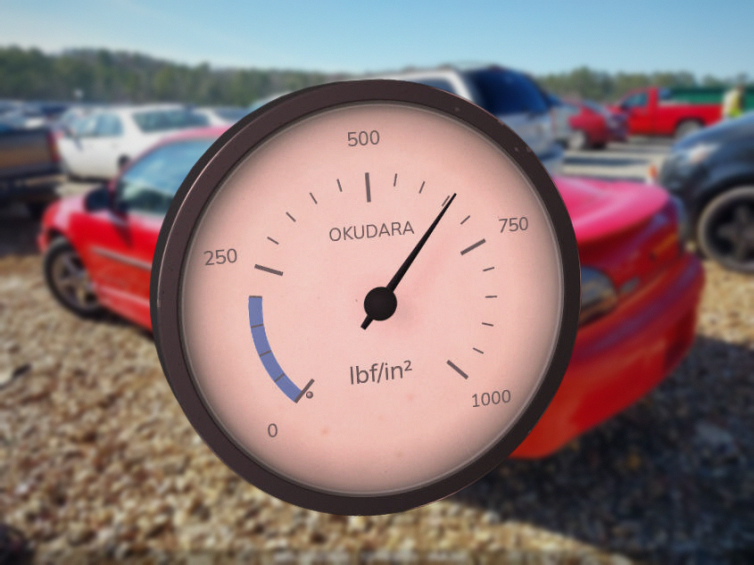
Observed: 650 psi
